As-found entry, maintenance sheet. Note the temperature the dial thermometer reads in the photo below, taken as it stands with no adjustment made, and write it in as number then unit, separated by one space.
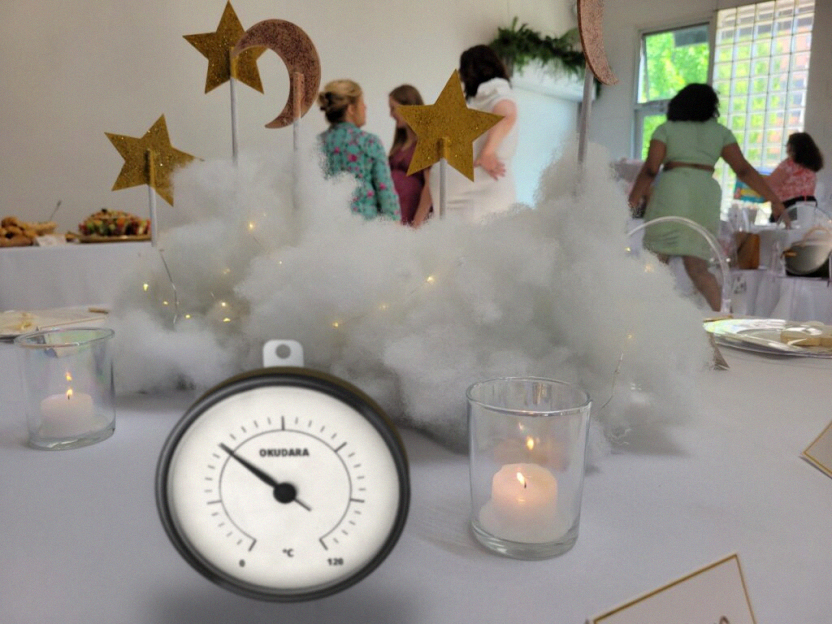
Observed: 40 °C
